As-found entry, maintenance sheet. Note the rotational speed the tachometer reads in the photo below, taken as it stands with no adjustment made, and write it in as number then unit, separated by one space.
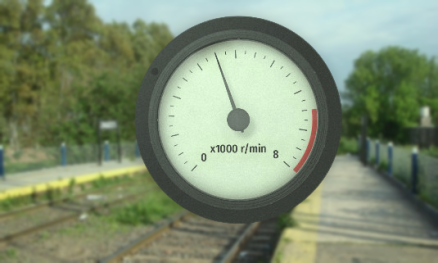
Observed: 3500 rpm
